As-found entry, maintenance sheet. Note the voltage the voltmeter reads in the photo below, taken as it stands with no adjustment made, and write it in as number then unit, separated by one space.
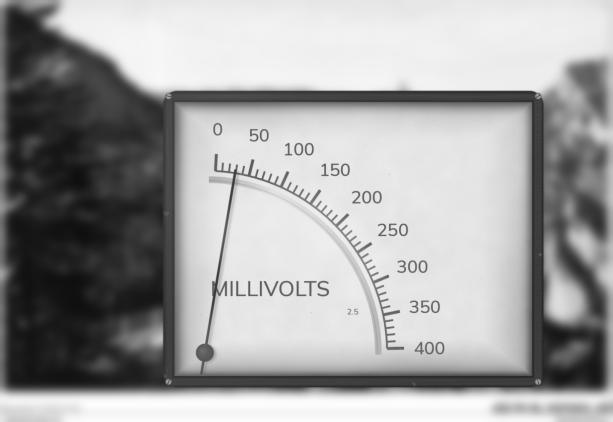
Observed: 30 mV
